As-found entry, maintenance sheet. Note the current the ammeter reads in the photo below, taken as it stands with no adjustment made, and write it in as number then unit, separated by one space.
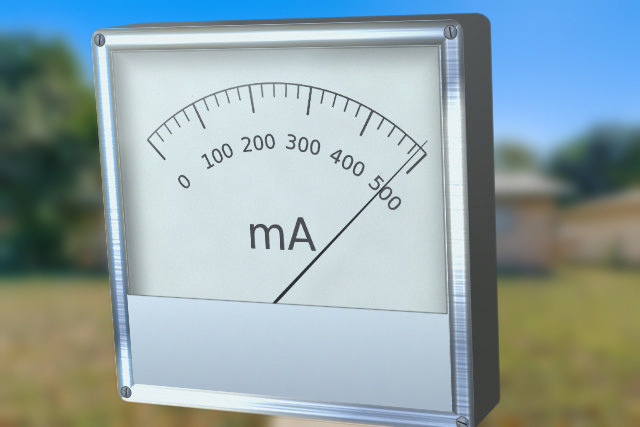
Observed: 490 mA
